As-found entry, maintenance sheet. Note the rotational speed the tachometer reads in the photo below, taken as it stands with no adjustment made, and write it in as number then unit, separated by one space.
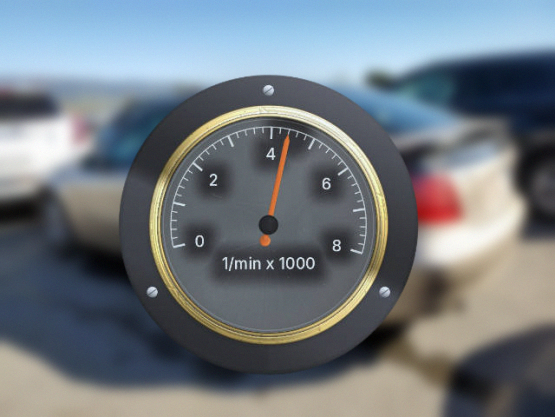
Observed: 4400 rpm
